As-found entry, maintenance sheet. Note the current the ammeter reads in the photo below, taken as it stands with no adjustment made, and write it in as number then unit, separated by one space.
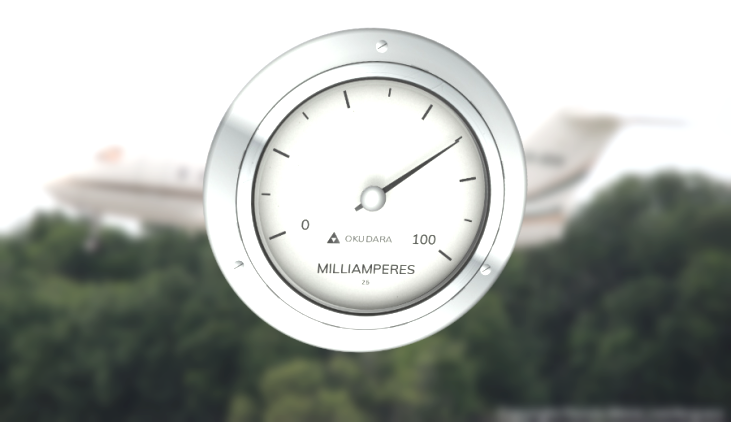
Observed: 70 mA
